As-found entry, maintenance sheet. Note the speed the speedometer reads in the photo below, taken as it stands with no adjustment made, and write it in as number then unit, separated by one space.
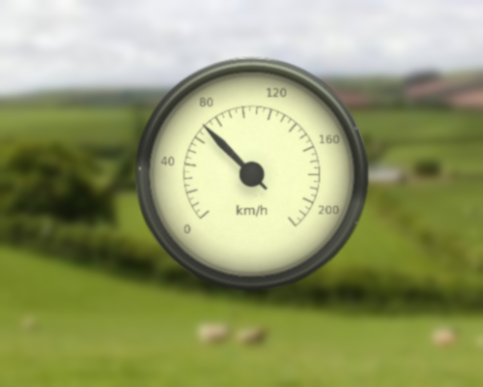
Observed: 70 km/h
